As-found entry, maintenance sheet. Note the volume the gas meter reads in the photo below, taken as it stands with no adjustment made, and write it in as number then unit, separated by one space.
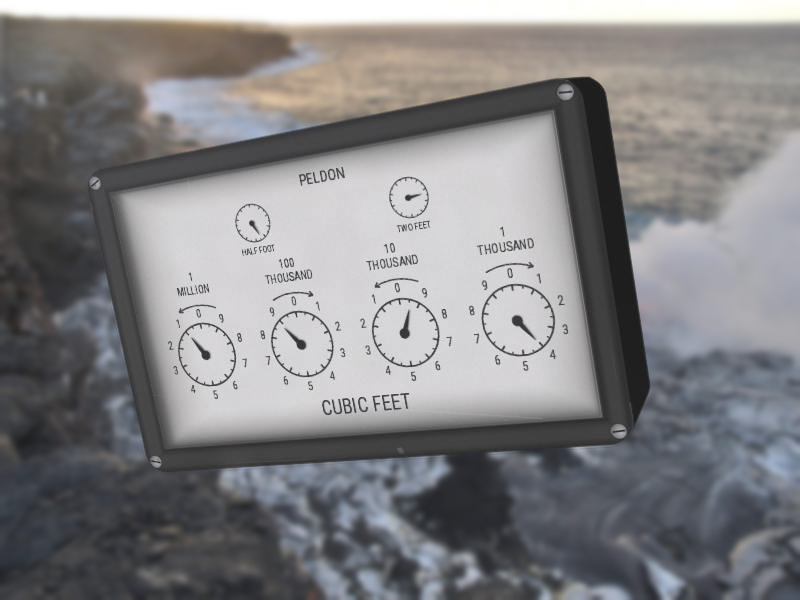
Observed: 89400 ft³
